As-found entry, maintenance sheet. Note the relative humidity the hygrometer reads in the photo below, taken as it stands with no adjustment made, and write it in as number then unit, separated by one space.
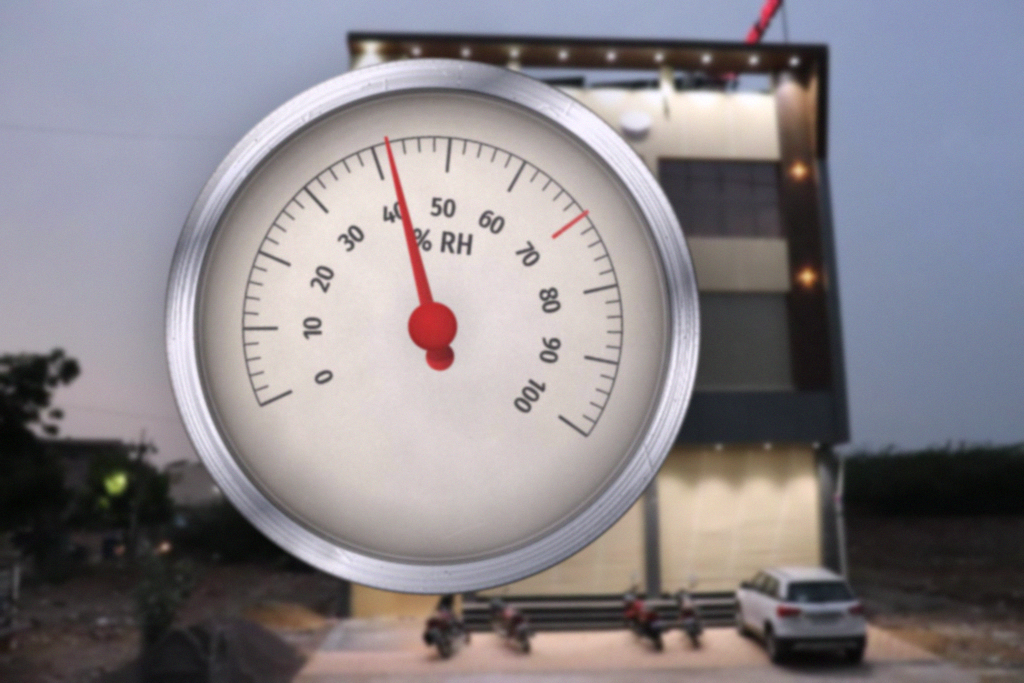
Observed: 42 %
